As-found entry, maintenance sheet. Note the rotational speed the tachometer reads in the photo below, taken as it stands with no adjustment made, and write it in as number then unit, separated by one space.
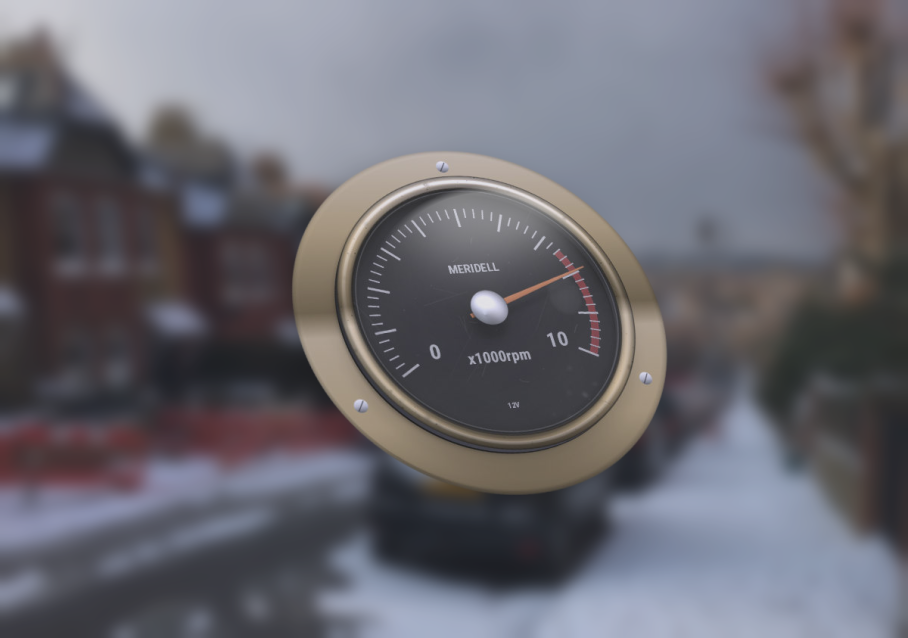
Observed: 8000 rpm
